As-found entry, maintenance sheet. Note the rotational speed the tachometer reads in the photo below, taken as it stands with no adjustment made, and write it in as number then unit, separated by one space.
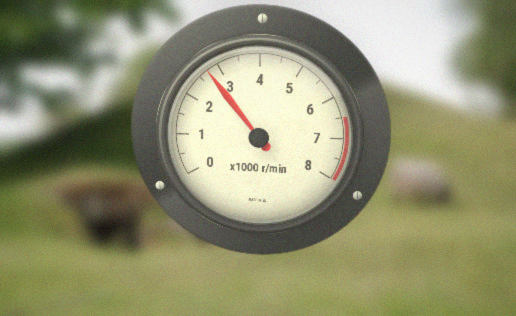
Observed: 2750 rpm
